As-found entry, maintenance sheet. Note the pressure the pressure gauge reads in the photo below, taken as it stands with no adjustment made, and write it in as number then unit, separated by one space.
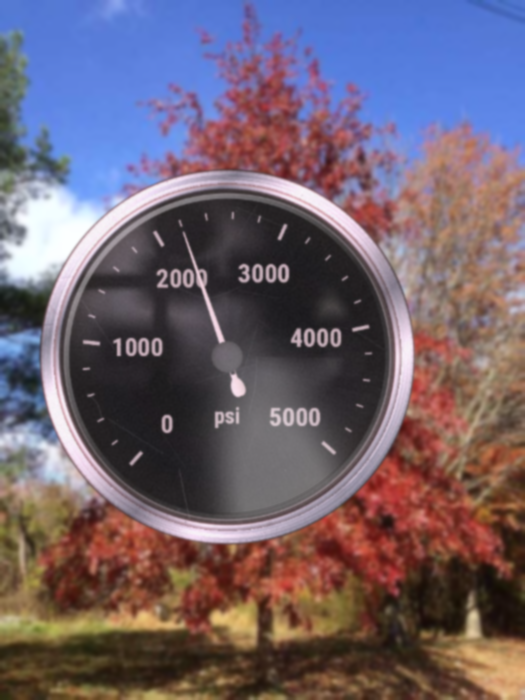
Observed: 2200 psi
